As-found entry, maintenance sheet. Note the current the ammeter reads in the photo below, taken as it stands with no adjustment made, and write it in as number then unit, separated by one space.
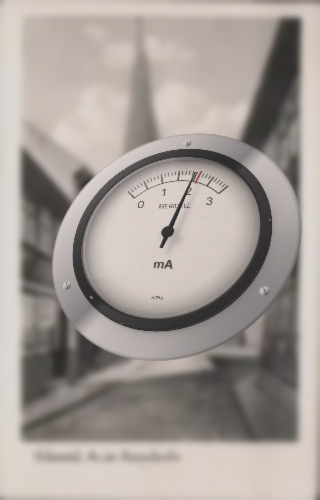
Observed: 2 mA
